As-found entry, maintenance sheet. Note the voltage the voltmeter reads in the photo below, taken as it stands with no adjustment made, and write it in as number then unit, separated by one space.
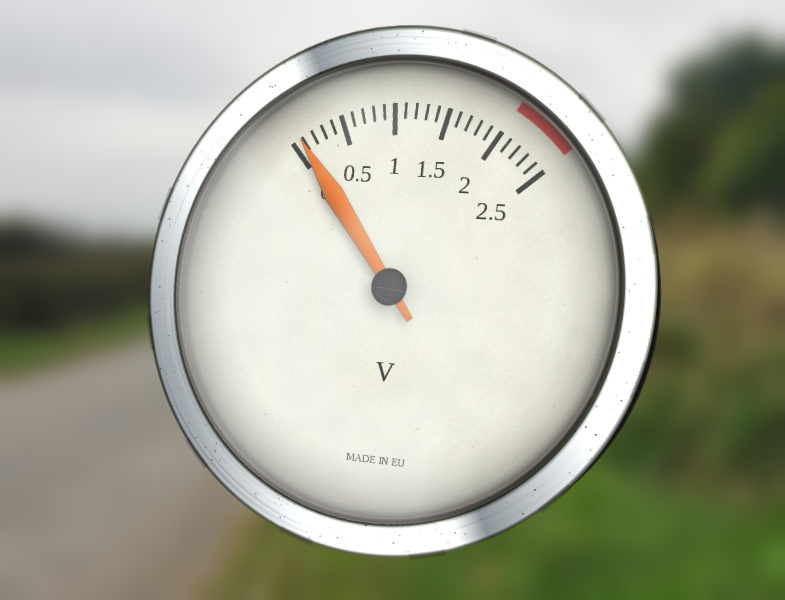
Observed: 0.1 V
